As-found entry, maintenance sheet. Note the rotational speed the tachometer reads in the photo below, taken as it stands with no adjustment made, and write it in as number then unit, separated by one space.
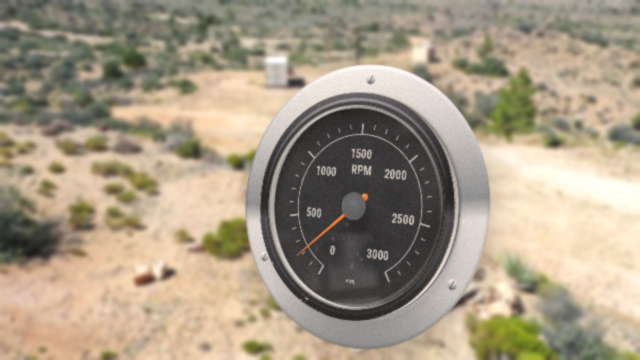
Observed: 200 rpm
